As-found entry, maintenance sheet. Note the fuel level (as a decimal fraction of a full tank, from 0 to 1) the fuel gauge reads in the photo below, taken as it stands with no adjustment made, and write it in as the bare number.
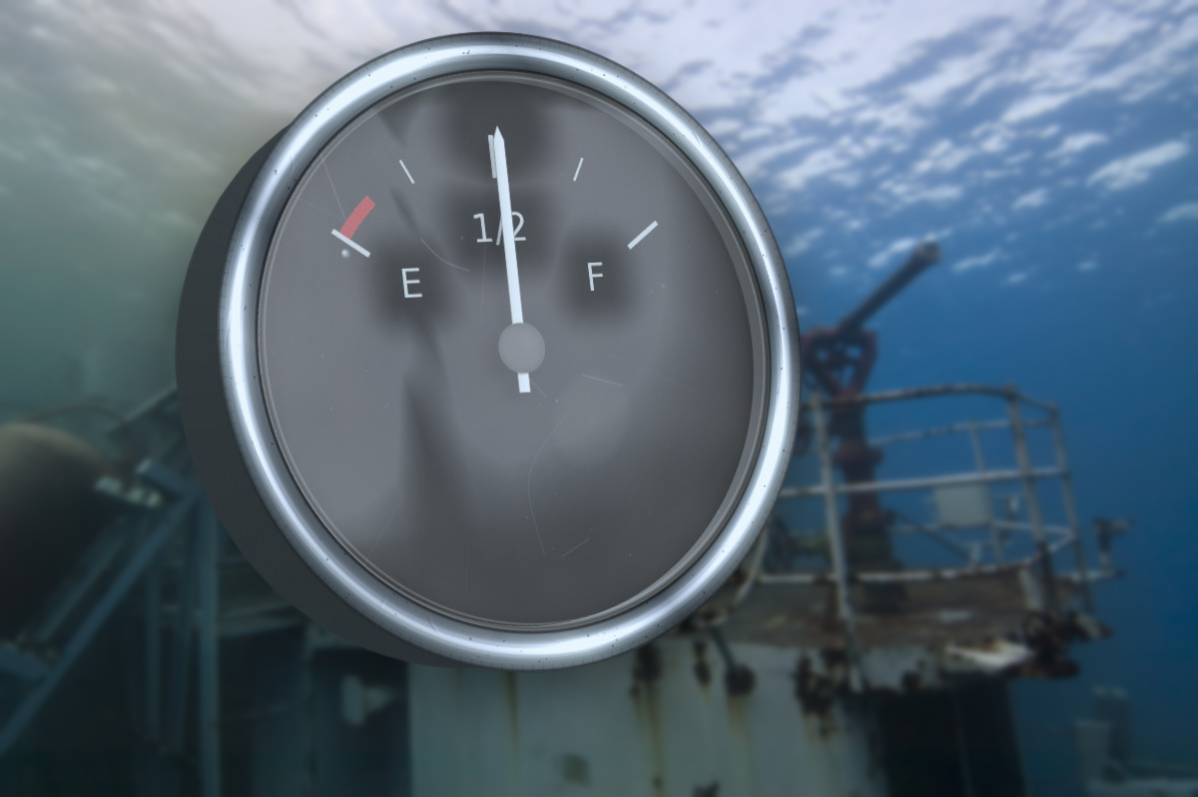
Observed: 0.5
